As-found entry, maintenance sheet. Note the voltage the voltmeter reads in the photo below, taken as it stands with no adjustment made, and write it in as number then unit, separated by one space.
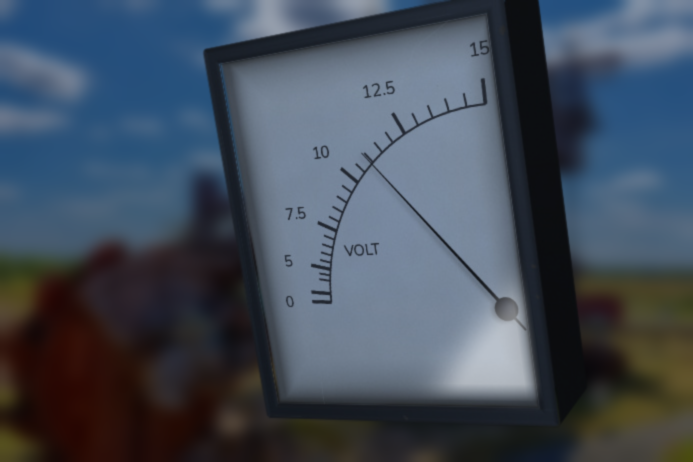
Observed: 11 V
